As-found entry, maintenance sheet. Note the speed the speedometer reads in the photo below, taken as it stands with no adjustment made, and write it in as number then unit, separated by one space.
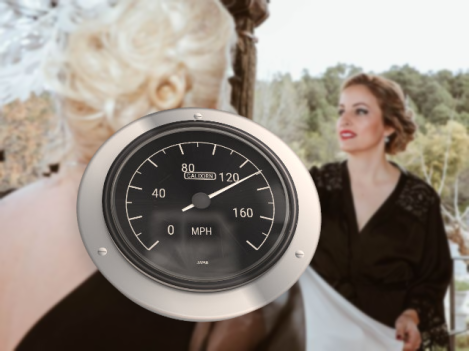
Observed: 130 mph
